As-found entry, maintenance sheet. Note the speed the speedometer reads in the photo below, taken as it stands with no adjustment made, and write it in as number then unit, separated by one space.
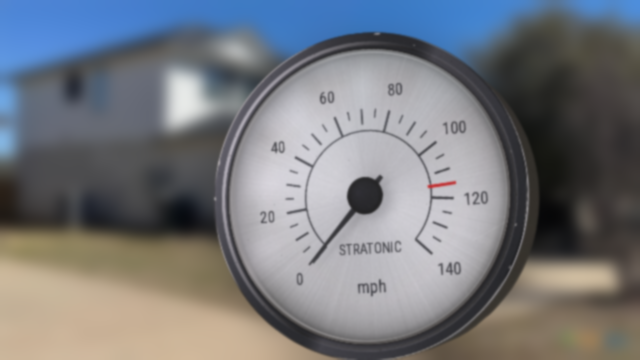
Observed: 0 mph
